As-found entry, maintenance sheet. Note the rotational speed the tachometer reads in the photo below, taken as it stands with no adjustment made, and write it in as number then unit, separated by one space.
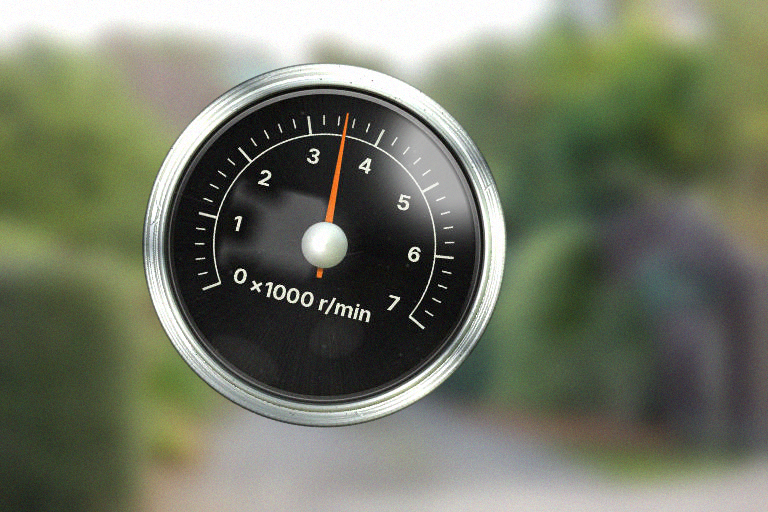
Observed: 3500 rpm
